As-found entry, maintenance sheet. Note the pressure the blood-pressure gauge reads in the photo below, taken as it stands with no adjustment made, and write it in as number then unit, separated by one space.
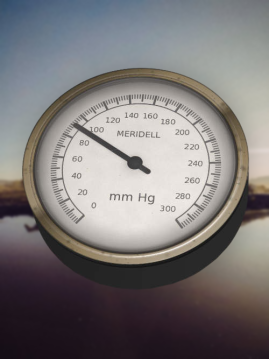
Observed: 90 mmHg
